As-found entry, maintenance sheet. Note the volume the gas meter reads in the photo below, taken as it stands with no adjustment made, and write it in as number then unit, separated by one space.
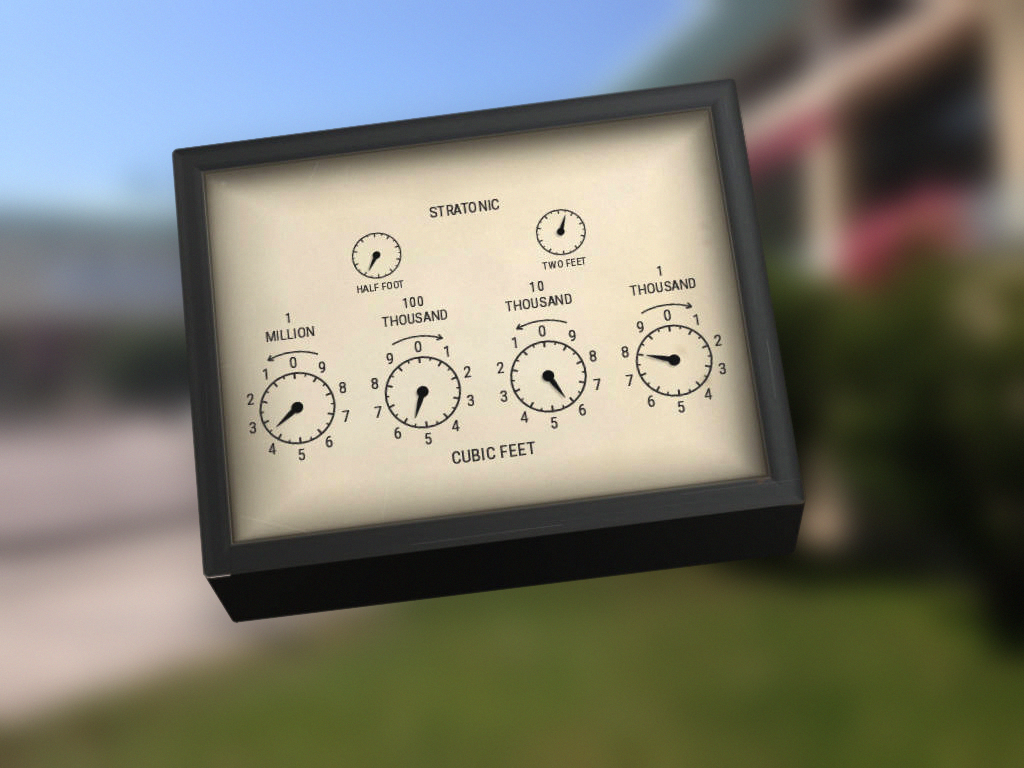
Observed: 355800 ft³
